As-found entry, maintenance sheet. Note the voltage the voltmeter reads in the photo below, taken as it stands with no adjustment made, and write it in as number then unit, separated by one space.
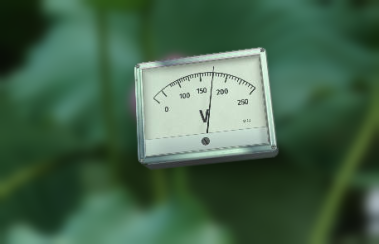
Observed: 175 V
